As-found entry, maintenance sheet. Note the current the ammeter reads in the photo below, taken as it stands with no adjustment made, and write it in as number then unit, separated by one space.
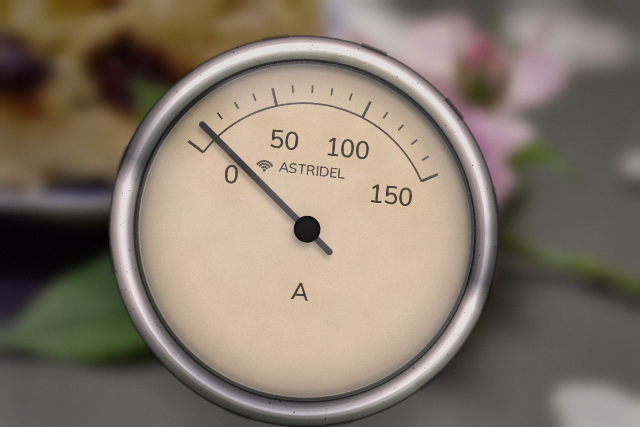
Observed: 10 A
